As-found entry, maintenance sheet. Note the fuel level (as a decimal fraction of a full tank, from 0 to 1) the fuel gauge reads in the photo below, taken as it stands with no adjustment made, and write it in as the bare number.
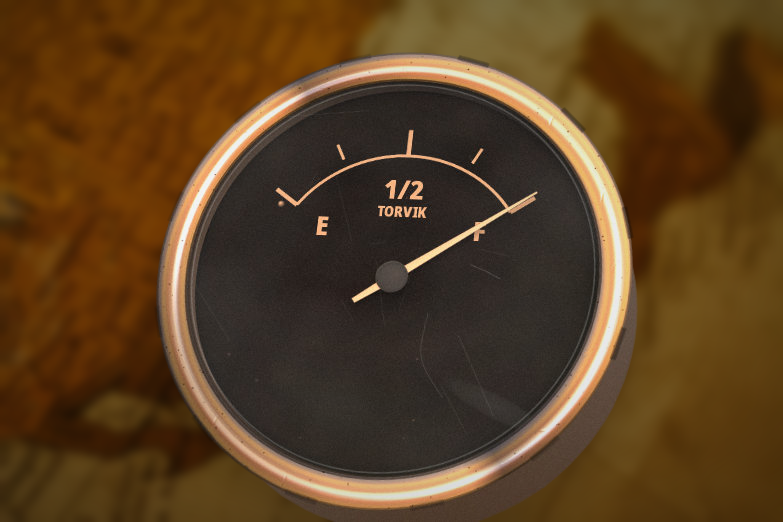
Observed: 1
